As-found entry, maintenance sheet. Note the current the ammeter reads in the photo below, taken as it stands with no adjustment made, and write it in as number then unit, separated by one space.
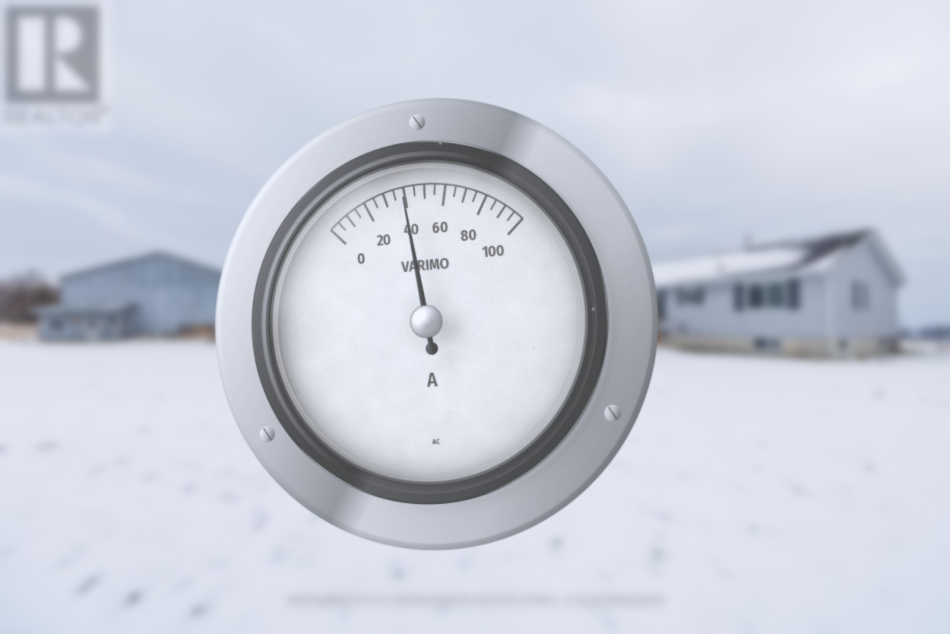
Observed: 40 A
